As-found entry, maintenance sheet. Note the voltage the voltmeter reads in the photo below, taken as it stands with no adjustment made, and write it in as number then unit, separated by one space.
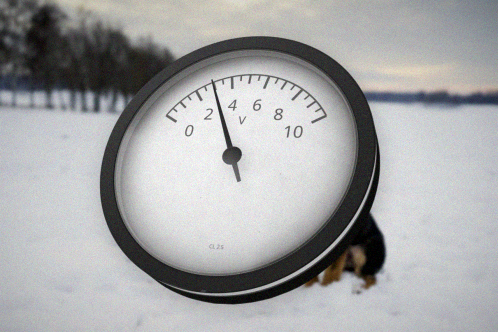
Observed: 3 V
